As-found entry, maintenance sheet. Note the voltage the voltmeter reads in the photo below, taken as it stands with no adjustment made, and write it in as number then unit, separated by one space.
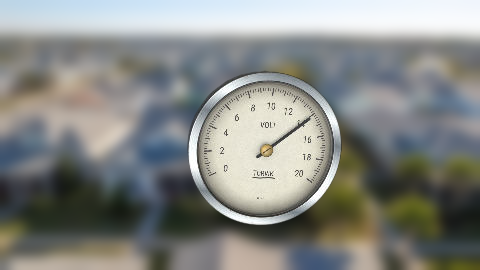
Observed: 14 V
